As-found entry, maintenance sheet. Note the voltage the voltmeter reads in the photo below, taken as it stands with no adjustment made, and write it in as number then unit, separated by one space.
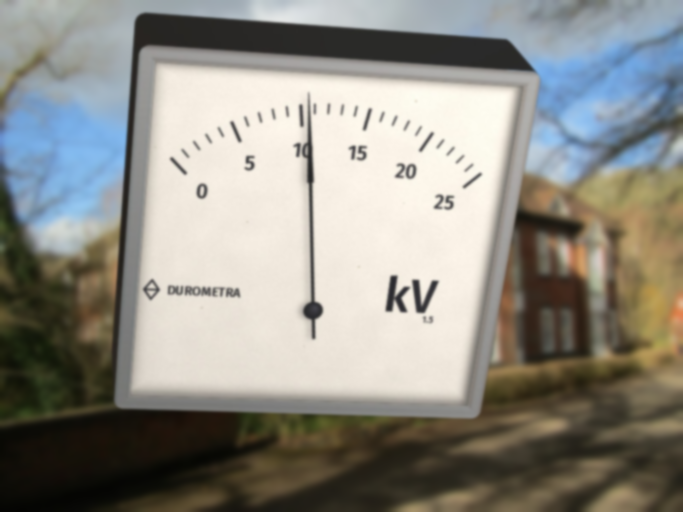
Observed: 10.5 kV
